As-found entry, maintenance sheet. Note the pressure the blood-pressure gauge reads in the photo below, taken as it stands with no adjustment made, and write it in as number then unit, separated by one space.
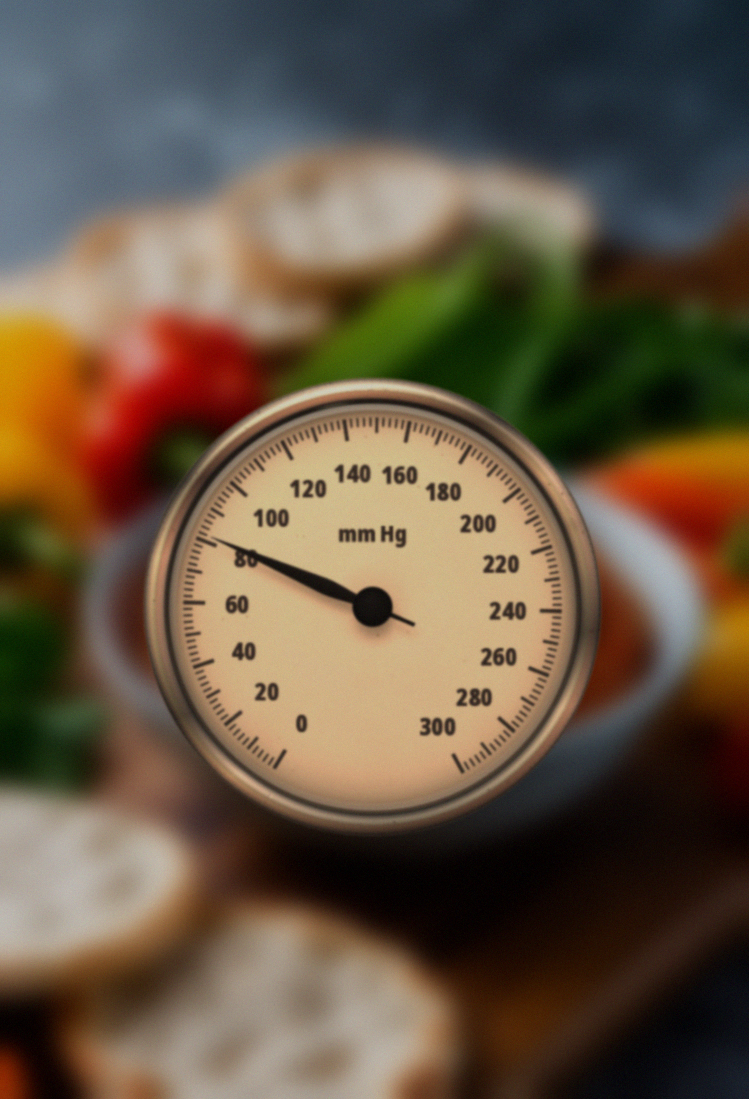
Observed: 82 mmHg
